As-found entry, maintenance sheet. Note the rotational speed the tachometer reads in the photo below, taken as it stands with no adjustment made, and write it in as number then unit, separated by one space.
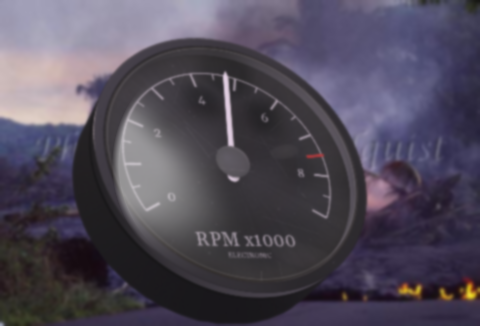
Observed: 4750 rpm
